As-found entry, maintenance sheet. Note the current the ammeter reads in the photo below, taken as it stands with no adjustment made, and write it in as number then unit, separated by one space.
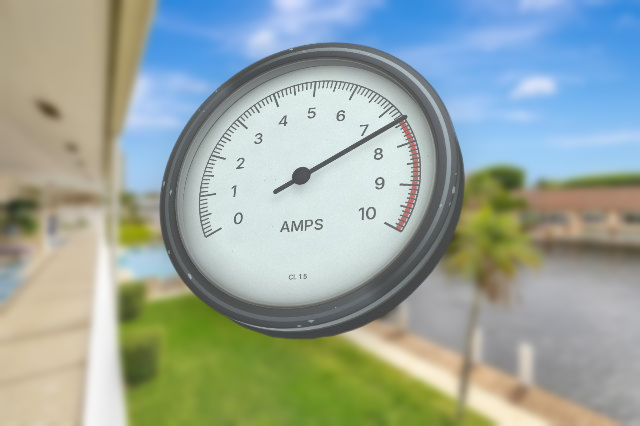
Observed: 7.5 A
